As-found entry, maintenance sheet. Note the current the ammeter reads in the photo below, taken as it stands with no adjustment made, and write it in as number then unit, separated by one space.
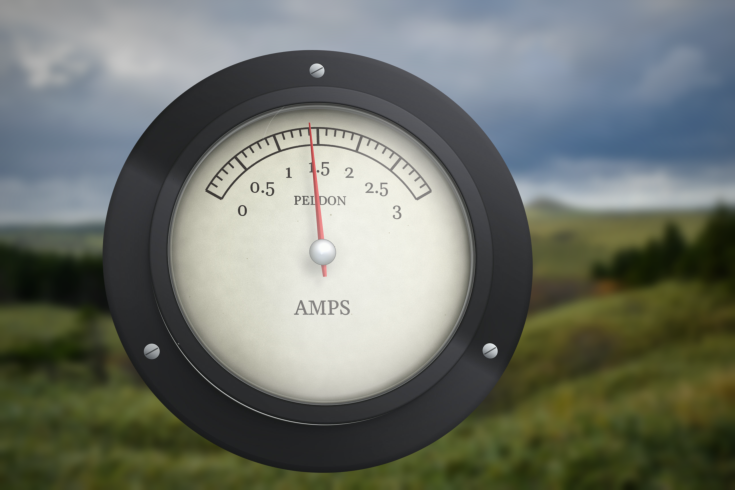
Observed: 1.4 A
